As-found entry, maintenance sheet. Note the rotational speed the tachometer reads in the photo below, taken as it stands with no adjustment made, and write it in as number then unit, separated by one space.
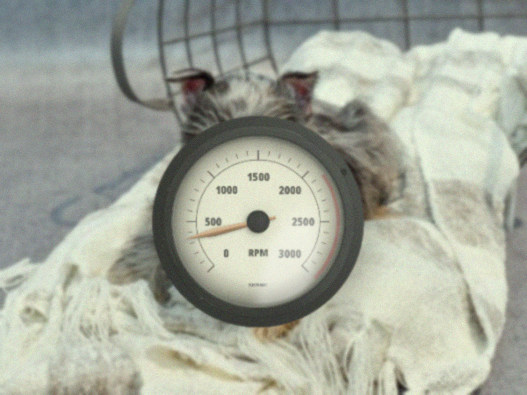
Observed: 350 rpm
